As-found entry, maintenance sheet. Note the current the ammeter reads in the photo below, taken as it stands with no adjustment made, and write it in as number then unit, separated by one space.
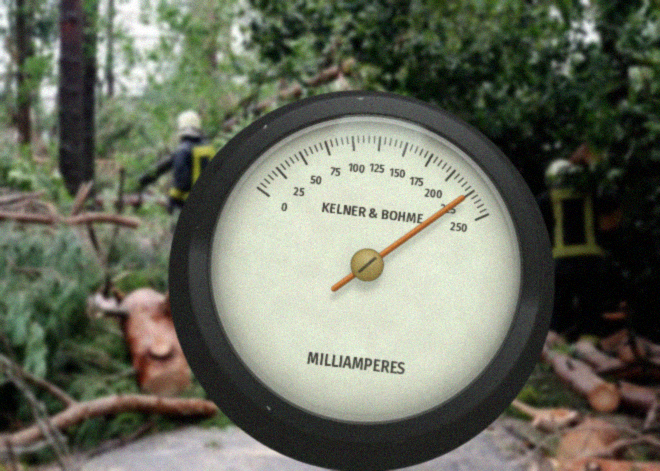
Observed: 225 mA
